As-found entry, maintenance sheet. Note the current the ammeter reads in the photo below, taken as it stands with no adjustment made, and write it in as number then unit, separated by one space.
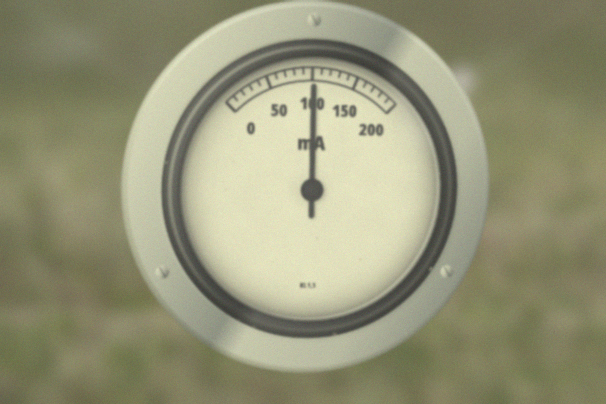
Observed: 100 mA
